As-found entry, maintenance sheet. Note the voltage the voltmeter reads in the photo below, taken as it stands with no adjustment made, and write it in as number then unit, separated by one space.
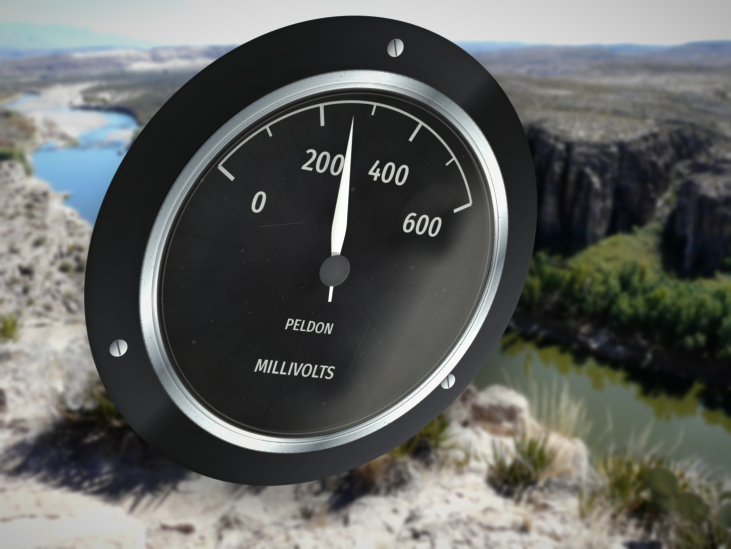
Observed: 250 mV
